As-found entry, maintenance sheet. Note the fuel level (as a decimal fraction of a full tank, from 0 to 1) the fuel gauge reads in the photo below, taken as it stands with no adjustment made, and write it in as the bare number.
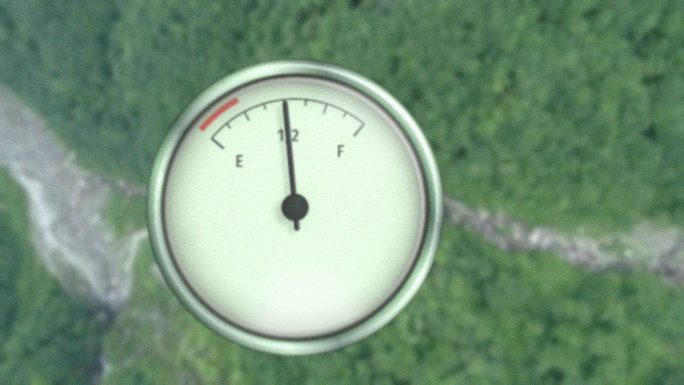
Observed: 0.5
